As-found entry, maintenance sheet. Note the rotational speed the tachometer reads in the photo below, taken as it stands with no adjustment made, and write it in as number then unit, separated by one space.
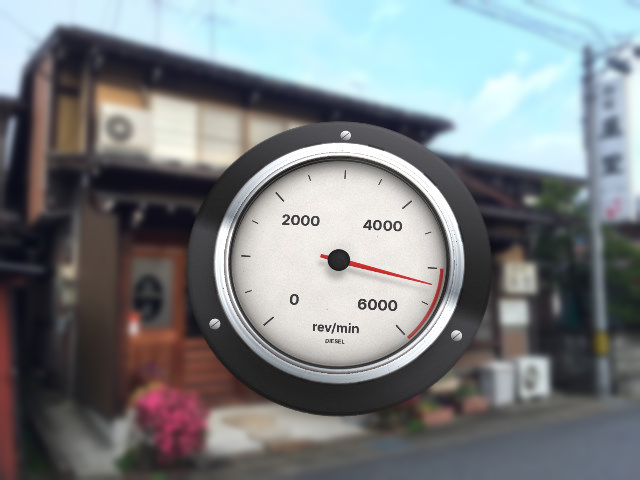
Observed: 5250 rpm
